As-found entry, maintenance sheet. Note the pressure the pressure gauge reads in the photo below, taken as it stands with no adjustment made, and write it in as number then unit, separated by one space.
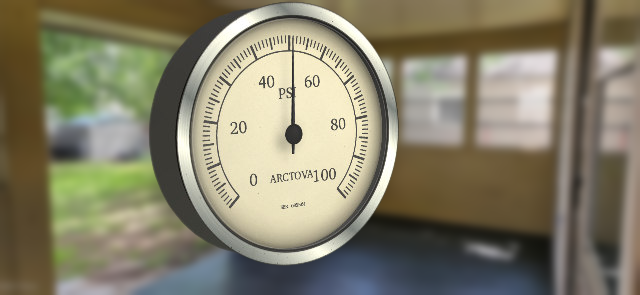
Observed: 50 psi
